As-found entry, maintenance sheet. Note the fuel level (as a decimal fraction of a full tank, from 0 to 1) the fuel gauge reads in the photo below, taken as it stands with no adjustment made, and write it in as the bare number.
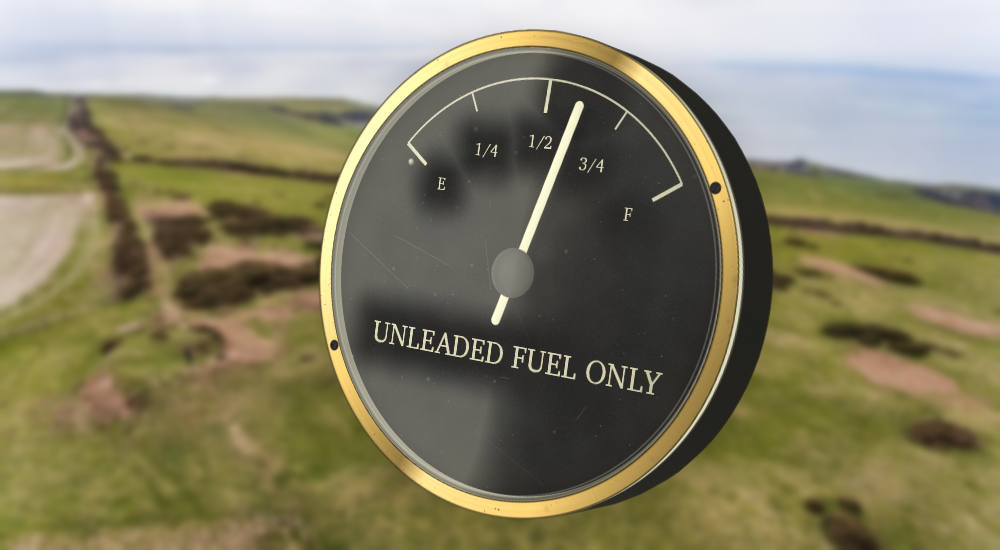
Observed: 0.625
